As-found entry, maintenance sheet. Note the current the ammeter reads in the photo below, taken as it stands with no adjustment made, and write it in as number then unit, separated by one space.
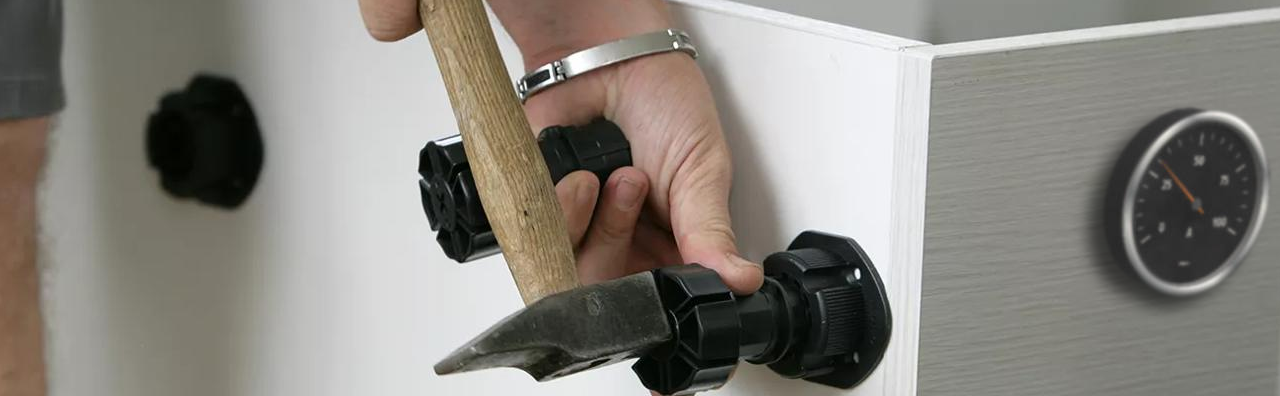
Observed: 30 A
